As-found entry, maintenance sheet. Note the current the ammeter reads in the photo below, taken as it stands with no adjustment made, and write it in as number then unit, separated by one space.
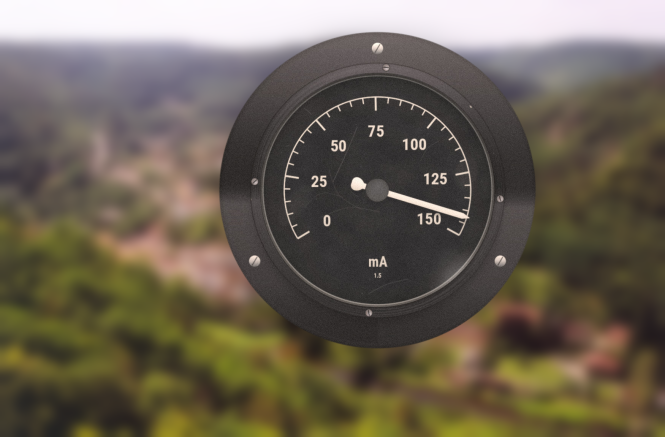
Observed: 142.5 mA
